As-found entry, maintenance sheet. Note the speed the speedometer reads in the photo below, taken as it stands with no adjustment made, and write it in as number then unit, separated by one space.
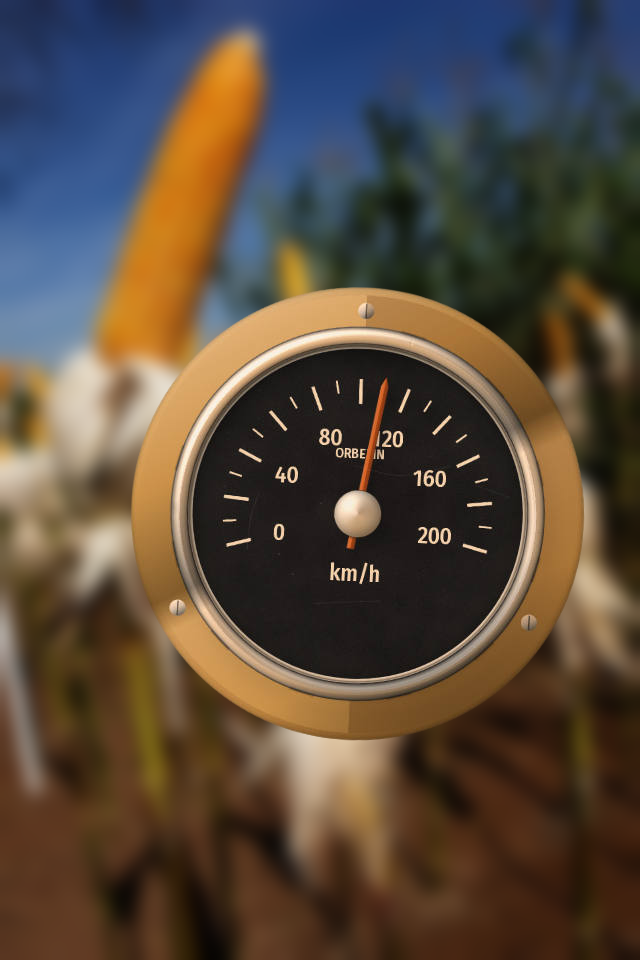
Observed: 110 km/h
